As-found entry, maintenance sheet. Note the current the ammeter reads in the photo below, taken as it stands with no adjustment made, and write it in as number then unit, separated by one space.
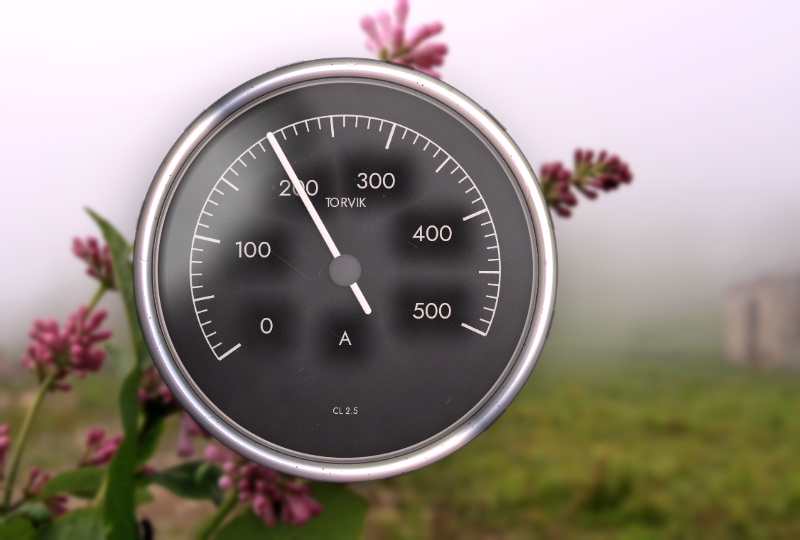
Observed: 200 A
